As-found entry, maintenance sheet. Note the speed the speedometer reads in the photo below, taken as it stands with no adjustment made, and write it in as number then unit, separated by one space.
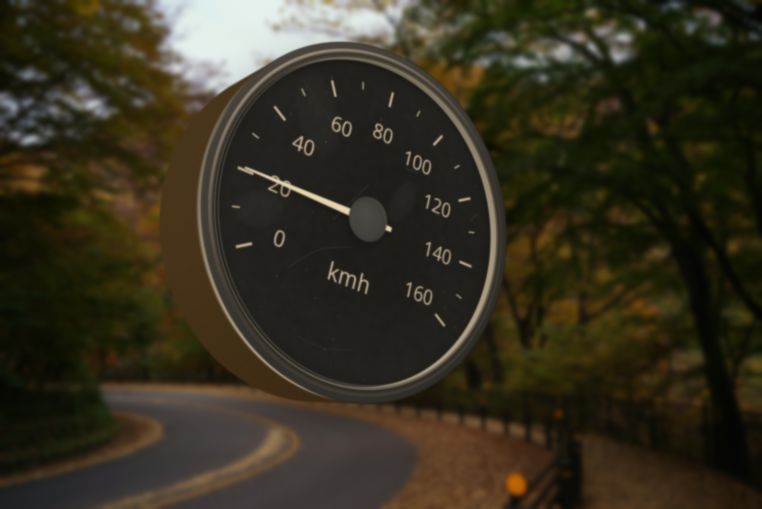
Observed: 20 km/h
